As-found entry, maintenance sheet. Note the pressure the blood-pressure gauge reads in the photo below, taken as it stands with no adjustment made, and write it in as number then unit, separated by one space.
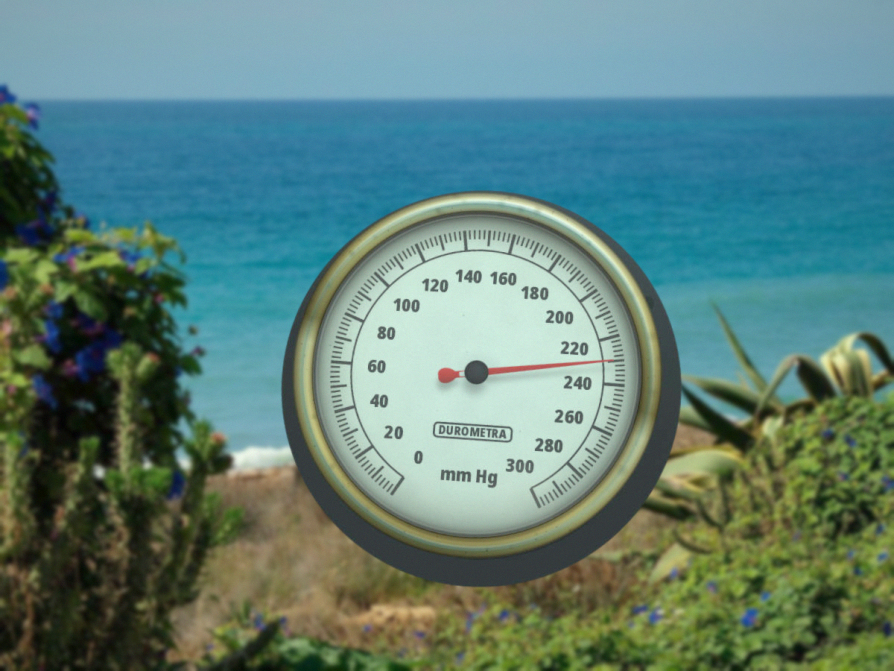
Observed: 230 mmHg
